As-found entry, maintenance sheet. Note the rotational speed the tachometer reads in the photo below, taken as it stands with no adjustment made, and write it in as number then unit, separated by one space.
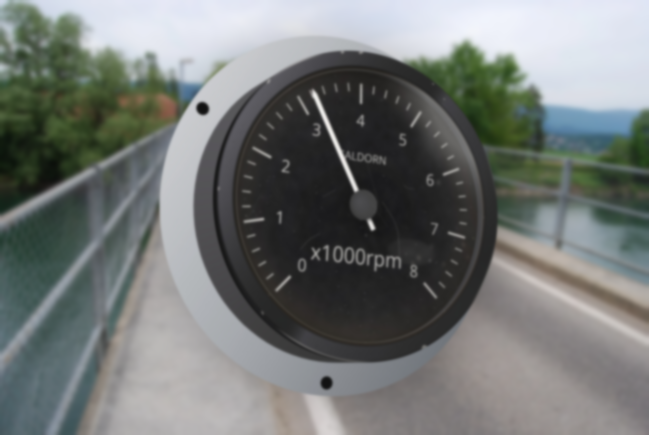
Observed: 3200 rpm
